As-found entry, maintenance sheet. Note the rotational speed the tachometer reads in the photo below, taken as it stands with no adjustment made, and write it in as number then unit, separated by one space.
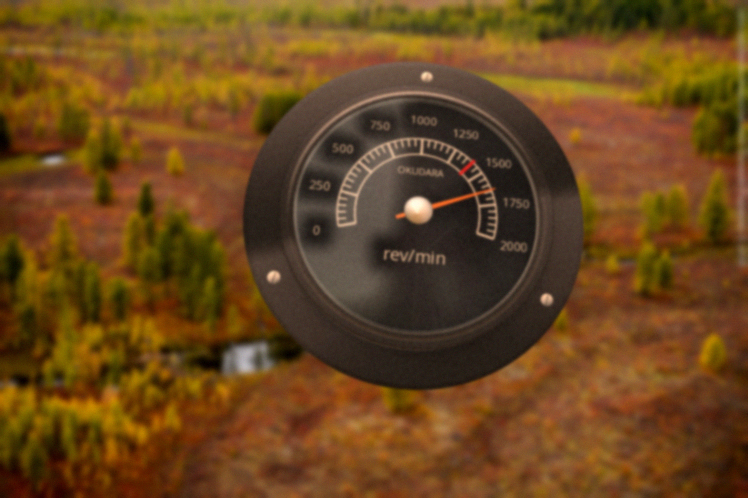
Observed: 1650 rpm
